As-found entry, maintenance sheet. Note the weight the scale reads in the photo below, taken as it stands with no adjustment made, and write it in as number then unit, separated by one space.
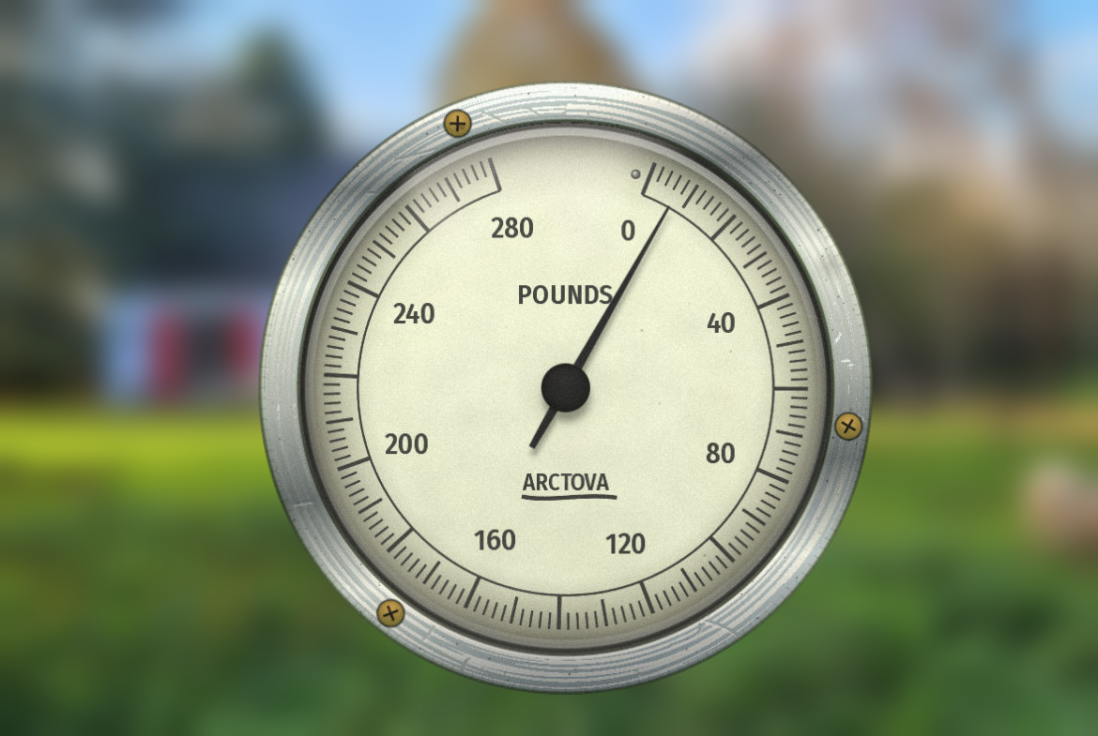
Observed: 7 lb
